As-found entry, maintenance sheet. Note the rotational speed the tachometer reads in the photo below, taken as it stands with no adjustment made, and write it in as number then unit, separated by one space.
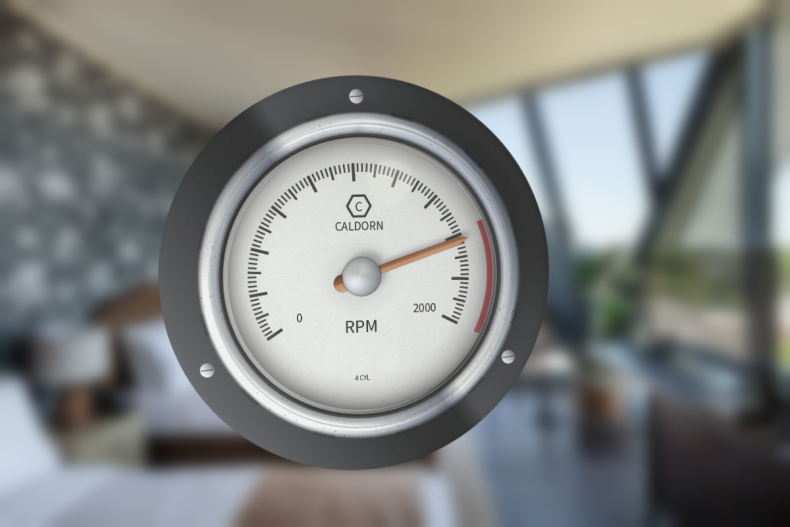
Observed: 1620 rpm
